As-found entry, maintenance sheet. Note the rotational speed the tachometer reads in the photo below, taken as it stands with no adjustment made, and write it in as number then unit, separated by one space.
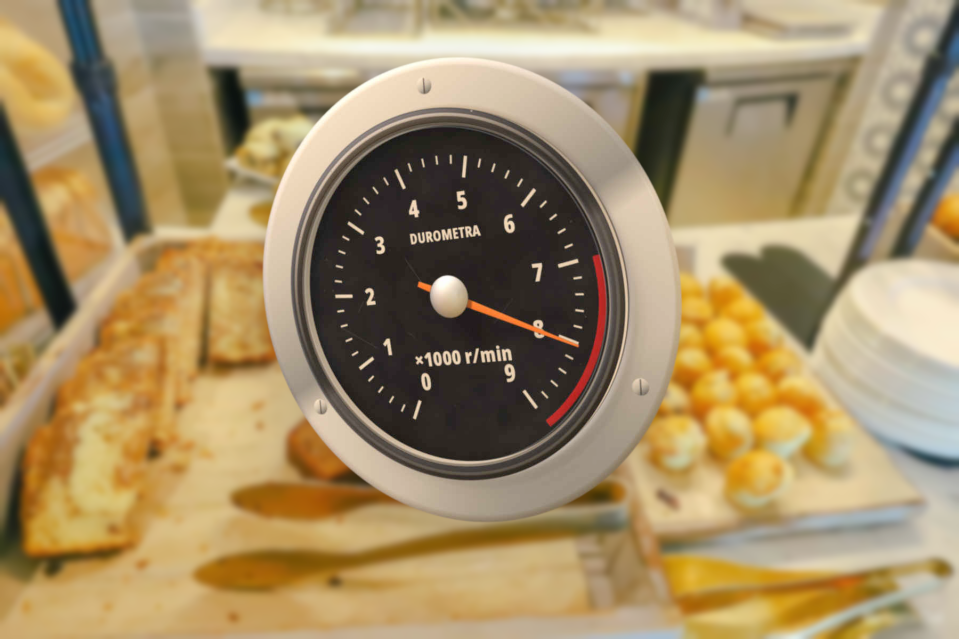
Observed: 8000 rpm
